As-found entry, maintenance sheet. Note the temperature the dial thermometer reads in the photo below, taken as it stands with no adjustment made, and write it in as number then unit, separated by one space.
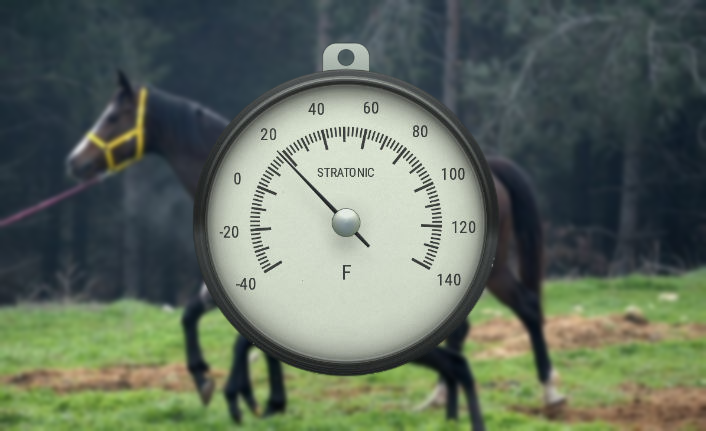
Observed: 18 °F
